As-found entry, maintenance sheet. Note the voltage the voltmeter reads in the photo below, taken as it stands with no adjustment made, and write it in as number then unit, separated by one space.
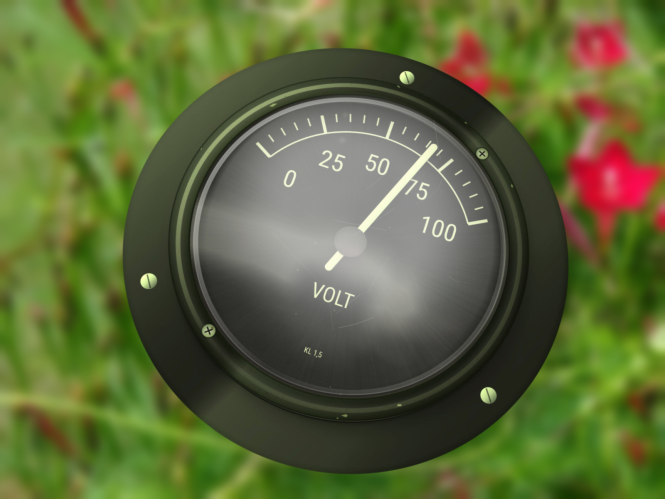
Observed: 67.5 V
